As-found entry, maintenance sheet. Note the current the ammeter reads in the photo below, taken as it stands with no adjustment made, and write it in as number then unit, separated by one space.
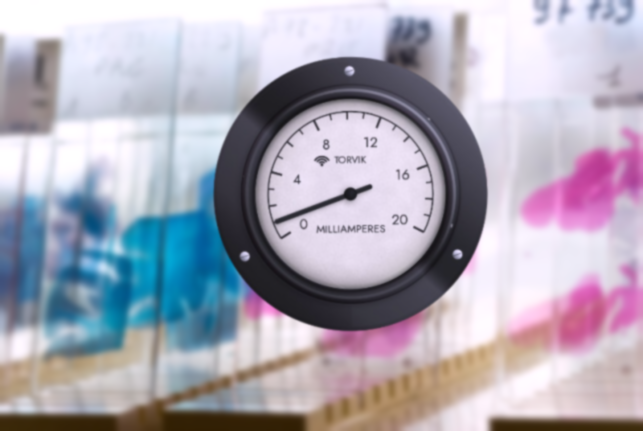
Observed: 1 mA
